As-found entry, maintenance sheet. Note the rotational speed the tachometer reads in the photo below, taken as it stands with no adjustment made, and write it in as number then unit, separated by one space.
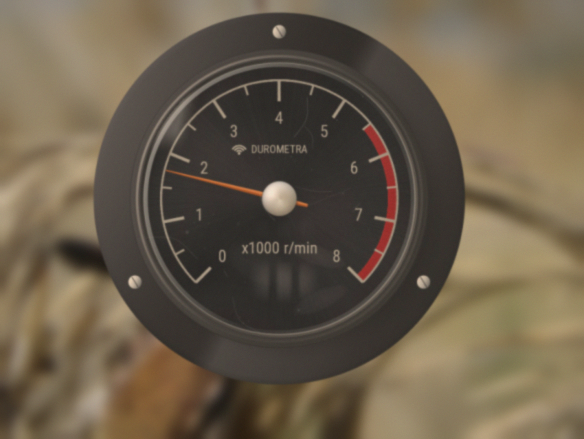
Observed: 1750 rpm
